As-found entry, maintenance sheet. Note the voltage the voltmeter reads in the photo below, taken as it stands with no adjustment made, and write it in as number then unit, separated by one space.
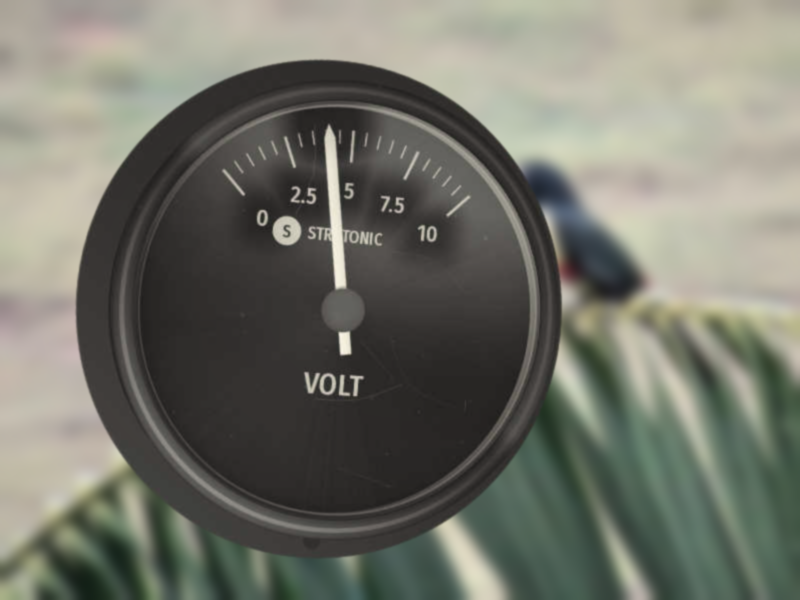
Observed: 4 V
